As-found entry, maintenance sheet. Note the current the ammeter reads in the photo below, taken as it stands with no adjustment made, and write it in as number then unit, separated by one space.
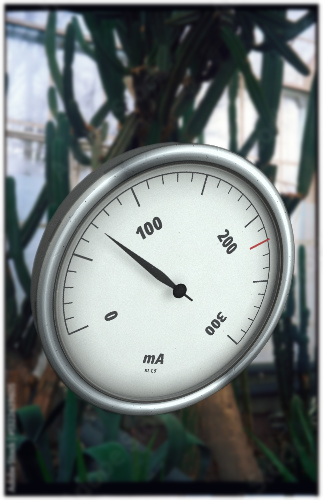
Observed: 70 mA
